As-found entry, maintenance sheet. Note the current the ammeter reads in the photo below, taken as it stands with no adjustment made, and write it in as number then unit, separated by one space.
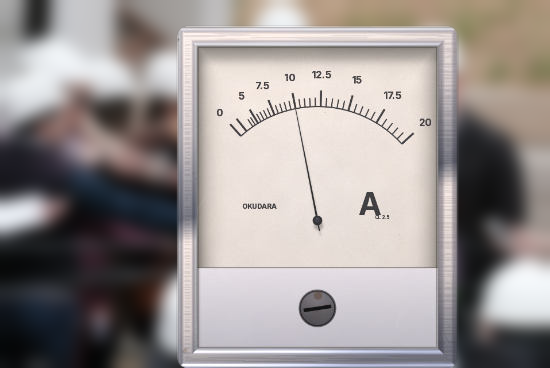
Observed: 10 A
